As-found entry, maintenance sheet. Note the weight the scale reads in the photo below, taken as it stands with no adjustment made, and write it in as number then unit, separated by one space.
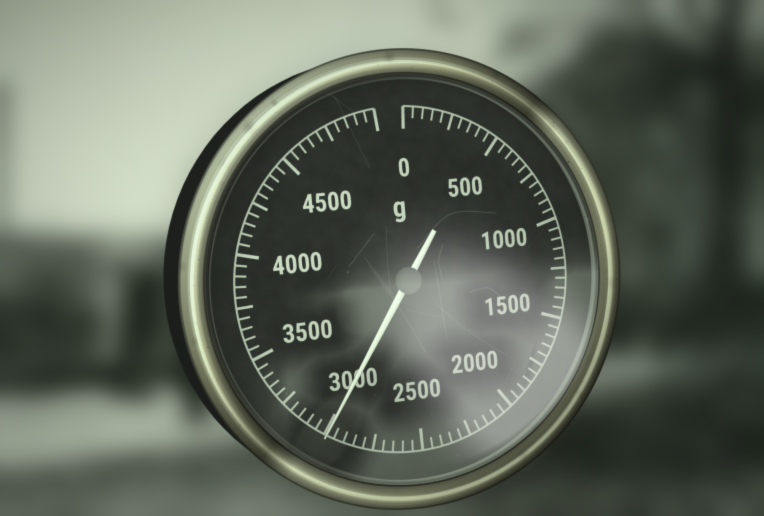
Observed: 3000 g
